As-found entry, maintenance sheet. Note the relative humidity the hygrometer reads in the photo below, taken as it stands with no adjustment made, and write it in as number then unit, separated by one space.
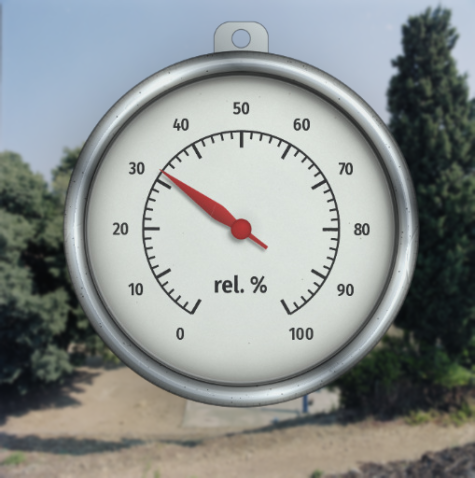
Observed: 32 %
